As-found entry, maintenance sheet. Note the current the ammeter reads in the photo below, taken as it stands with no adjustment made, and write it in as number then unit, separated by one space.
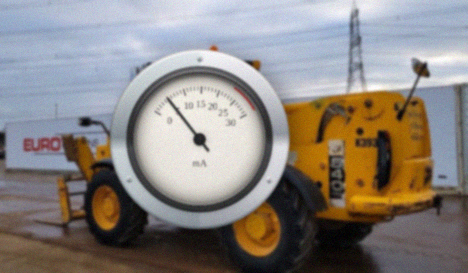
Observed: 5 mA
